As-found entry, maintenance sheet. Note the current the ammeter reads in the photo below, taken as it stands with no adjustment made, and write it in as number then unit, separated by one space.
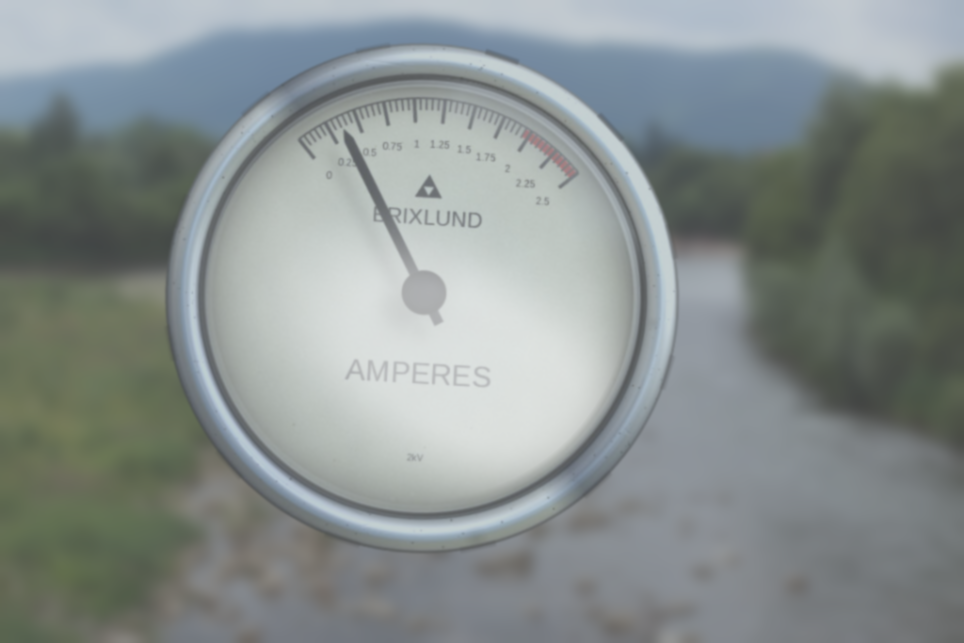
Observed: 0.35 A
